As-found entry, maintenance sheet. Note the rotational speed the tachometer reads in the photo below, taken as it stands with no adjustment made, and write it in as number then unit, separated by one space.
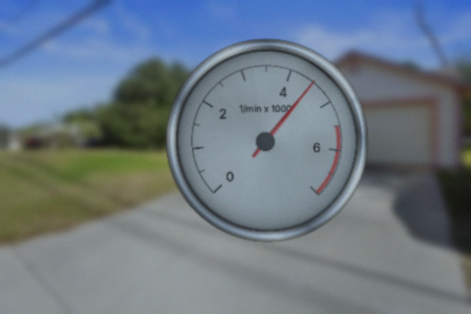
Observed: 4500 rpm
